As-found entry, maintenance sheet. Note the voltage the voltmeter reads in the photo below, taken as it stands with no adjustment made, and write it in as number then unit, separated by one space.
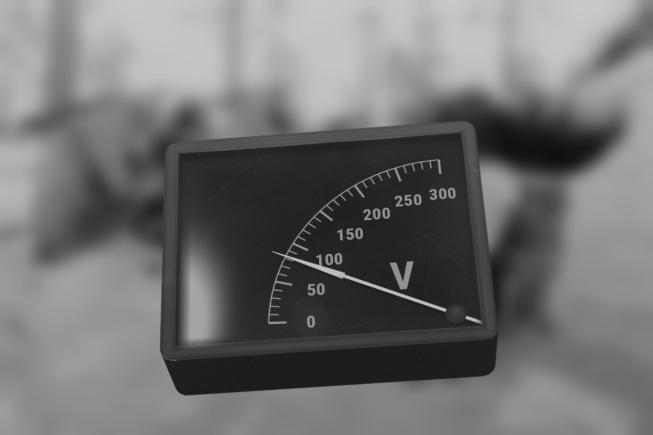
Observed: 80 V
